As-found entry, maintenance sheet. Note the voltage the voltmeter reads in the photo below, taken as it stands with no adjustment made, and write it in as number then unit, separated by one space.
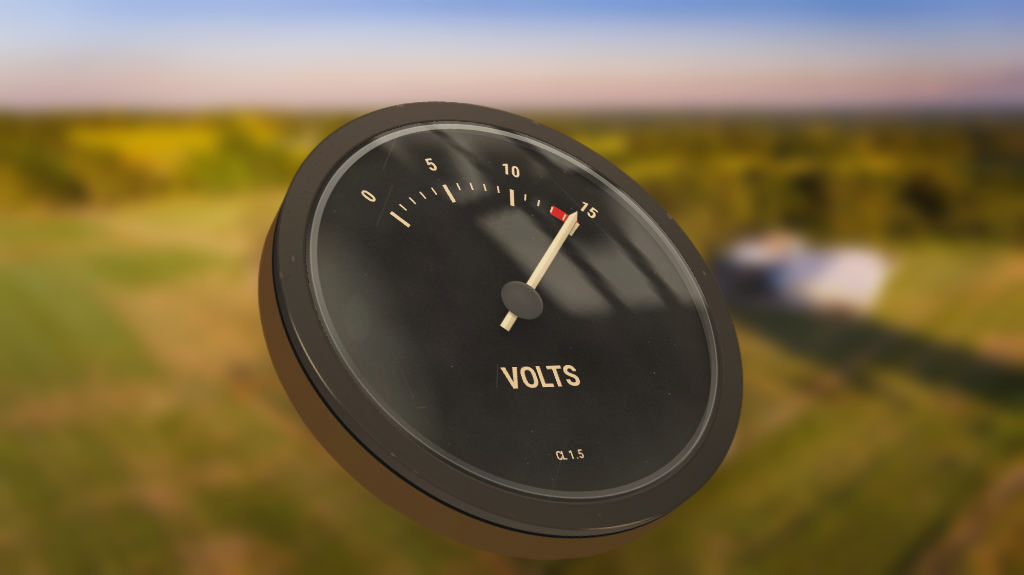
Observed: 14.5 V
